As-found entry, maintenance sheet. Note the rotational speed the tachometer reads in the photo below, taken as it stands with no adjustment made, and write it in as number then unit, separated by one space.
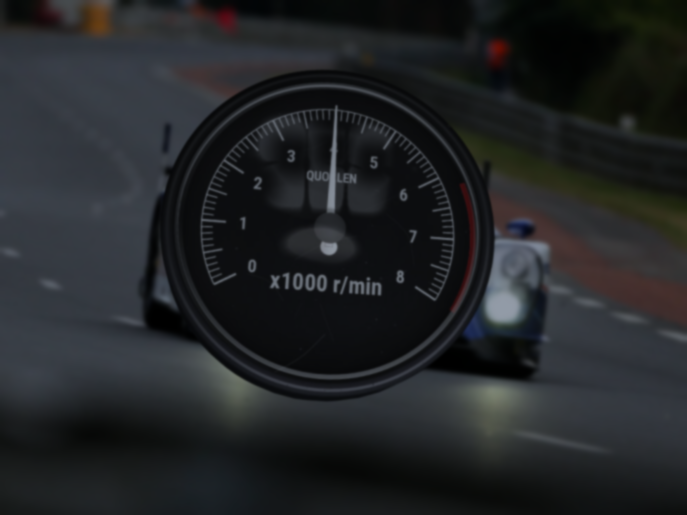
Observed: 4000 rpm
